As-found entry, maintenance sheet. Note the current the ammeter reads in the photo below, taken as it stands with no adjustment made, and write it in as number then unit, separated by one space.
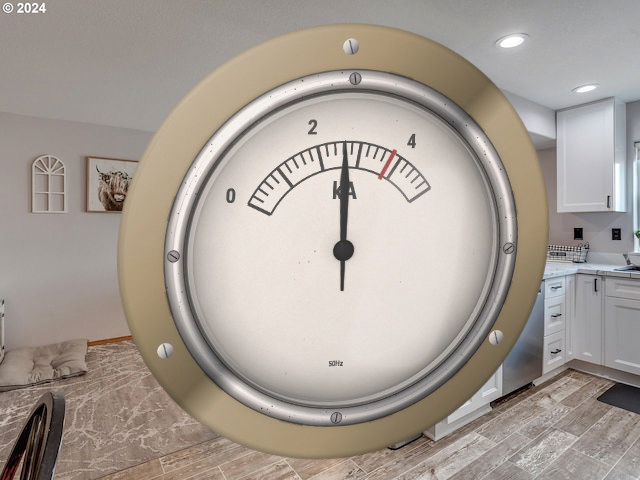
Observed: 2.6 kA
